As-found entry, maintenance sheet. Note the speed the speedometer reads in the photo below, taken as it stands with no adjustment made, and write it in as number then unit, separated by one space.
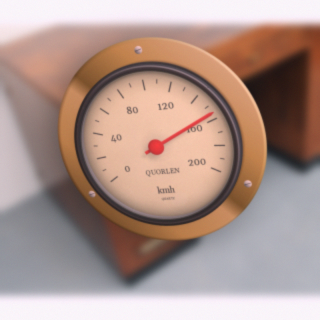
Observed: 155 km/h
